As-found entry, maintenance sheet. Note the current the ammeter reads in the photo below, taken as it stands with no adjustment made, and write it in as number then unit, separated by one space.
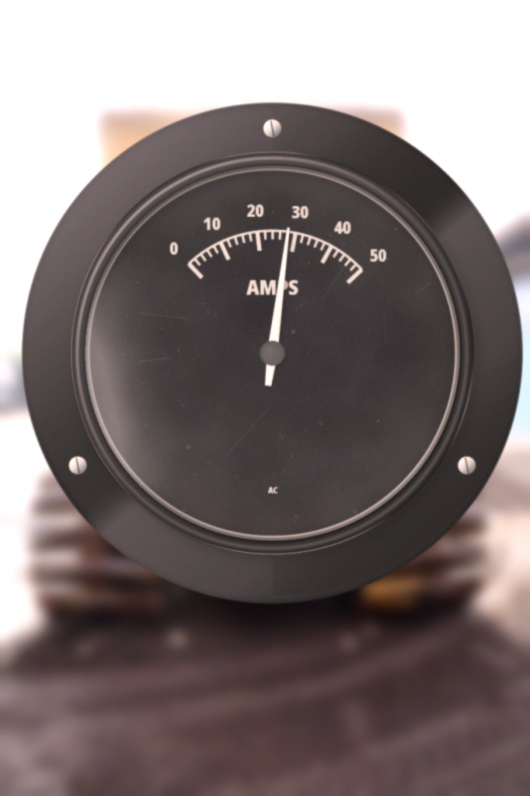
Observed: 28 A
